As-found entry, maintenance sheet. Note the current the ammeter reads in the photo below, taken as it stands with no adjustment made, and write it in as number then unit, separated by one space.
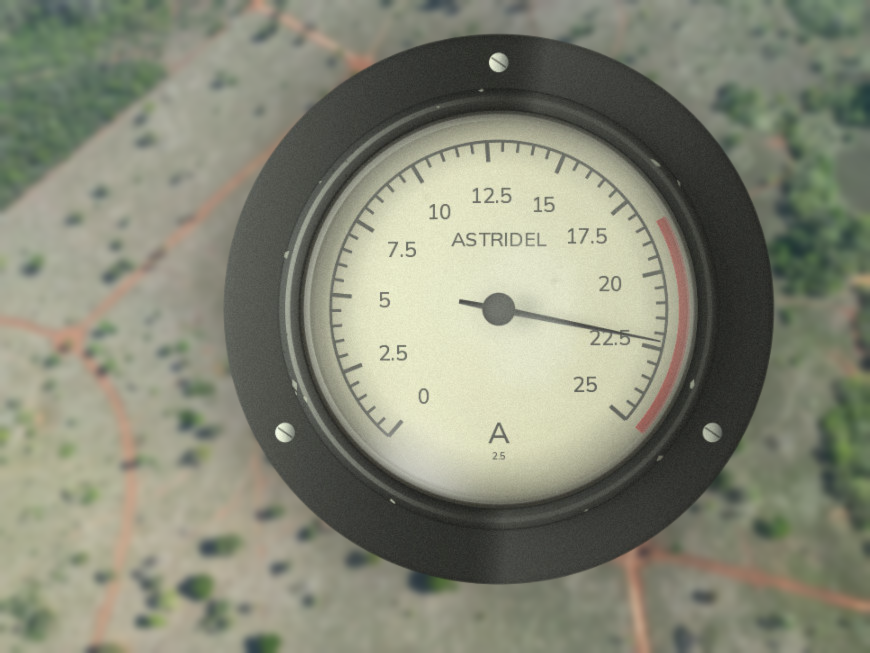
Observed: 22.25 A
